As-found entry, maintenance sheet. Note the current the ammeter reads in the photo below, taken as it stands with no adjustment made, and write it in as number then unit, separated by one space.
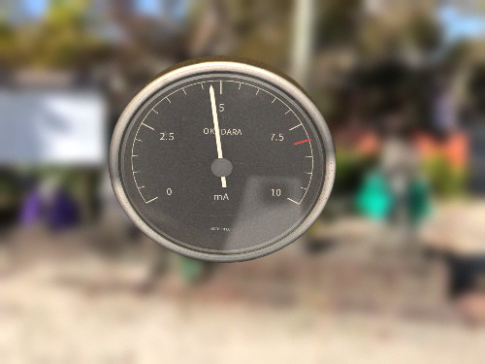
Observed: 4.75 mA
